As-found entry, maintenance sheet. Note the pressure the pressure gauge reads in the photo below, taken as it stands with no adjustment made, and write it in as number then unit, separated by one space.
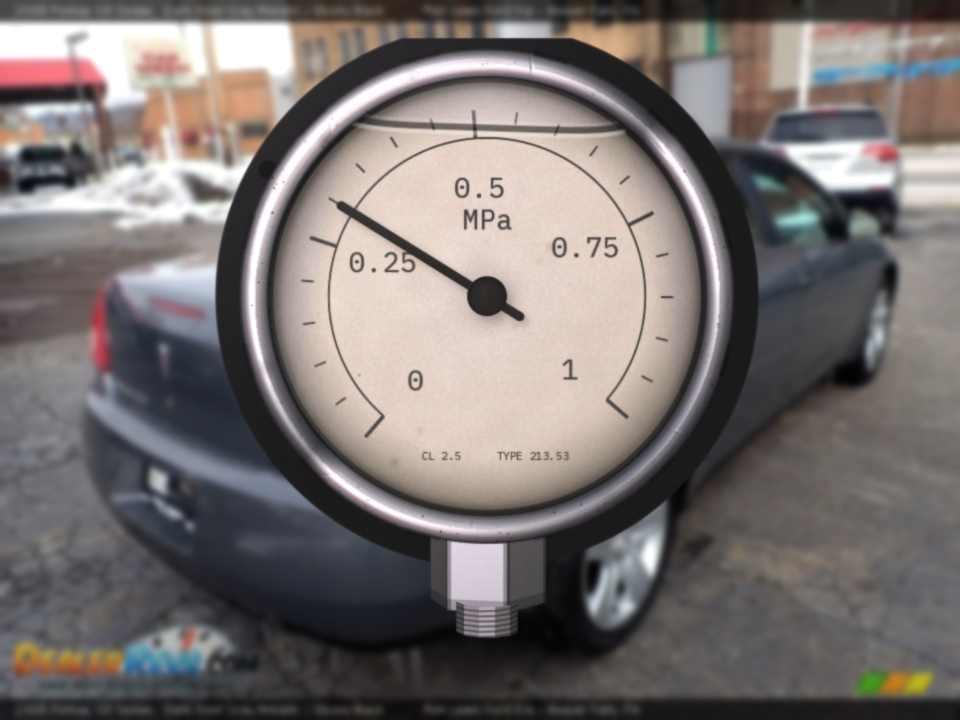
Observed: 0.3 MPa
